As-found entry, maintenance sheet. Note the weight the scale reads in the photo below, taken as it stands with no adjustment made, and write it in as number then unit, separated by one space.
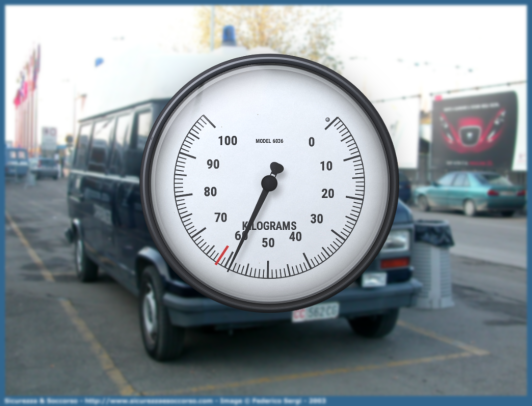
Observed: 59 kg
